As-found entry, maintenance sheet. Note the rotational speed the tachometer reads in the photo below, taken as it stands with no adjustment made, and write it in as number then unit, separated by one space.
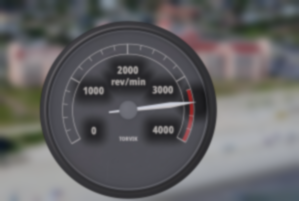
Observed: 3400 rpm
